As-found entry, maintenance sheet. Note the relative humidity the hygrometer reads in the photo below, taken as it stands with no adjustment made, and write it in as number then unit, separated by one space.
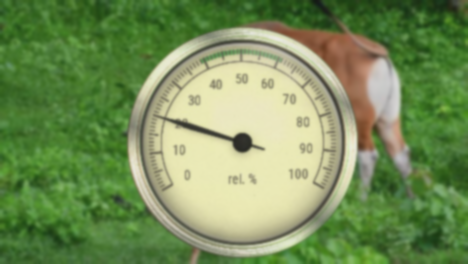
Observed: 20 %
